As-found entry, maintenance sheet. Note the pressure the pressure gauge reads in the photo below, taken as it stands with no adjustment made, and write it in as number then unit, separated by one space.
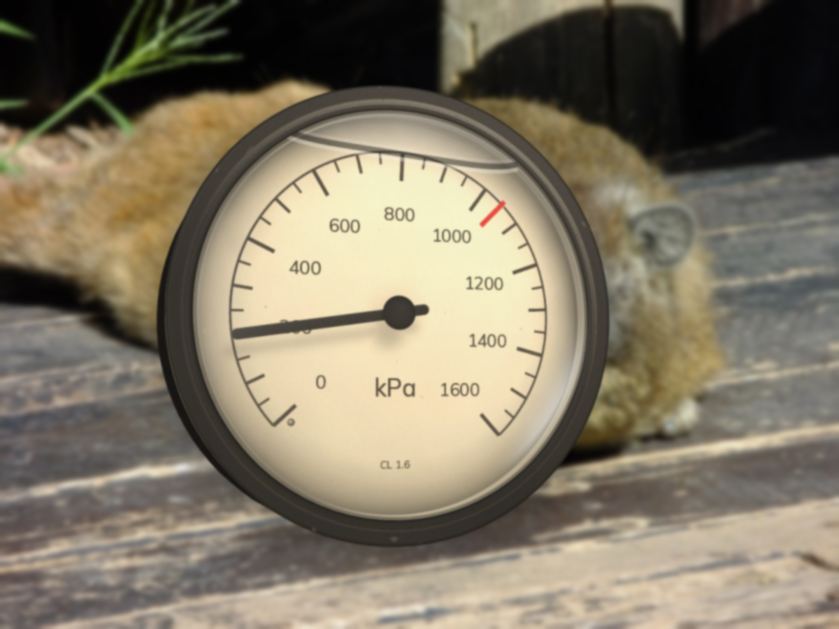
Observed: 200 kPa
